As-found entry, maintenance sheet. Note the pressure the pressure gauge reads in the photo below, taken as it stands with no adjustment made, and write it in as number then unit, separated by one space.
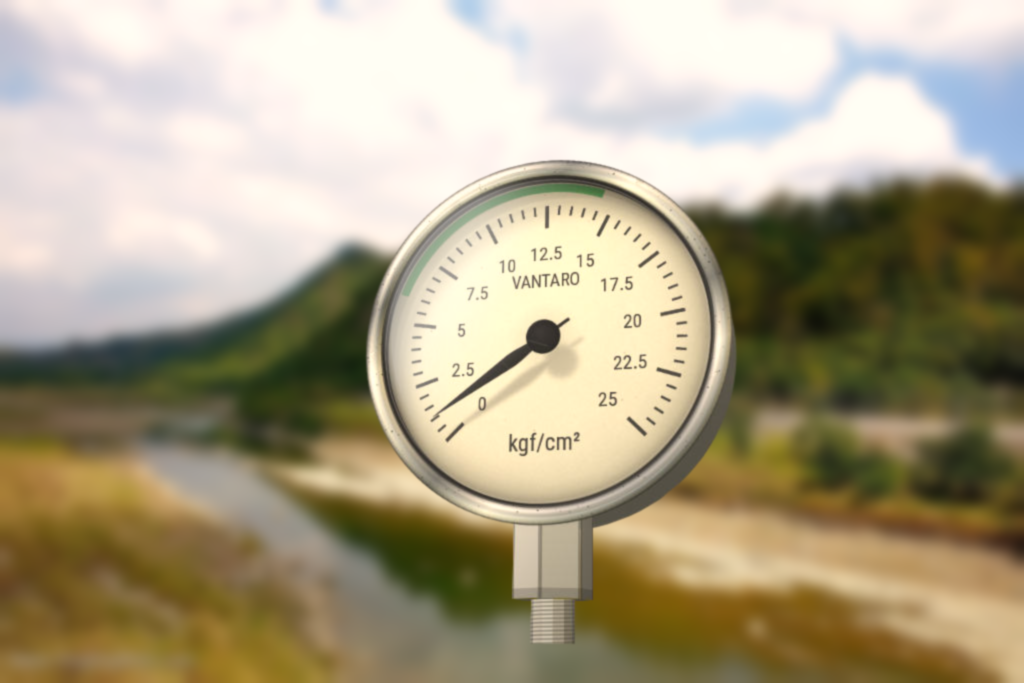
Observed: 1 kg/cm²
